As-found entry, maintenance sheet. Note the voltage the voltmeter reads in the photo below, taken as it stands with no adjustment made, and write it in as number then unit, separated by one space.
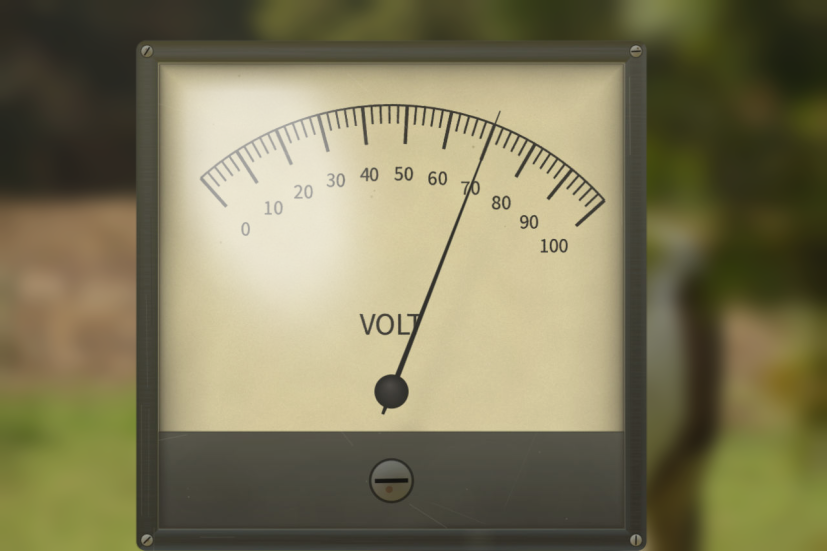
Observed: 70 V
